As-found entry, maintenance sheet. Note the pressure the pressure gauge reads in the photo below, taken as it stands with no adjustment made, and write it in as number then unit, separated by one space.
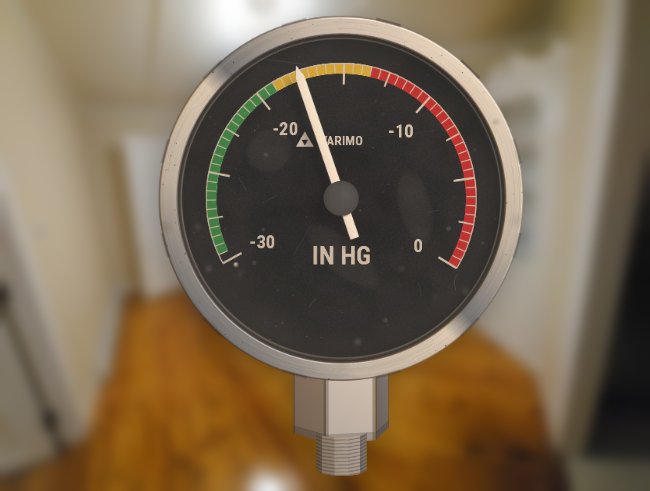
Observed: -17.5 inHg
